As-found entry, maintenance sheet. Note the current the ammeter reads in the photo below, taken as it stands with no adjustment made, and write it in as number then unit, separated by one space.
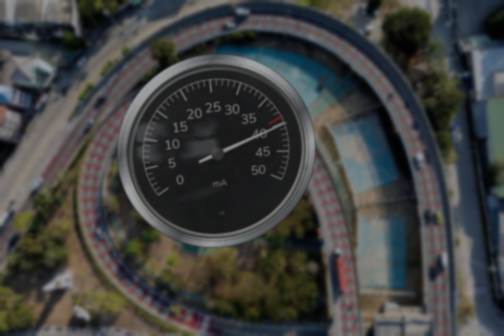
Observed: 40 mA
